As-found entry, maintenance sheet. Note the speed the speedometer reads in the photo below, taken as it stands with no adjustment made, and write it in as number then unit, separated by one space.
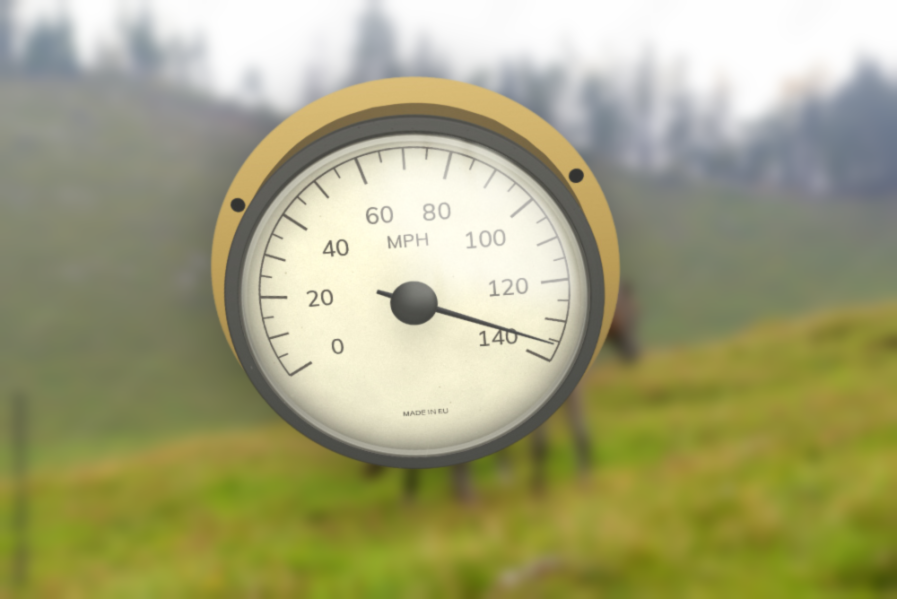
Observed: 135 mph
